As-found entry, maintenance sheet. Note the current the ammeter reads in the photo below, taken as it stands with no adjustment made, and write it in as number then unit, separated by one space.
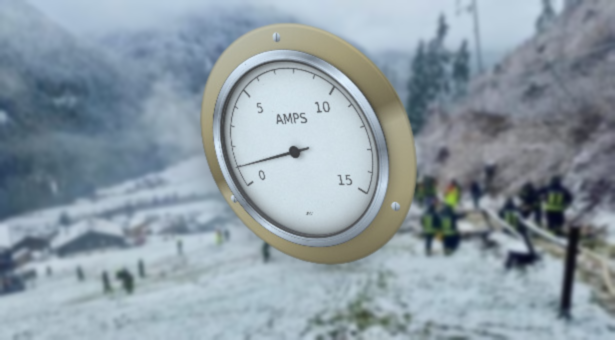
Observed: 1 A
